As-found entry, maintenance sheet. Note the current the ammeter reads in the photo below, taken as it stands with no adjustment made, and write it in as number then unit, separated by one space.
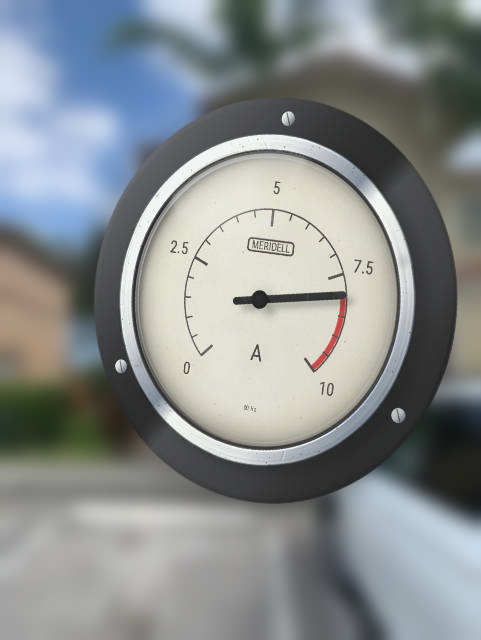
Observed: 8 A
